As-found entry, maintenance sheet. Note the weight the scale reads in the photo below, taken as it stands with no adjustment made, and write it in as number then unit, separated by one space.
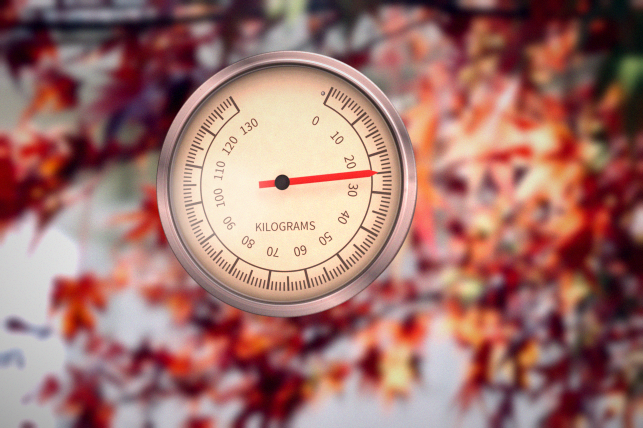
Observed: 25 kg
